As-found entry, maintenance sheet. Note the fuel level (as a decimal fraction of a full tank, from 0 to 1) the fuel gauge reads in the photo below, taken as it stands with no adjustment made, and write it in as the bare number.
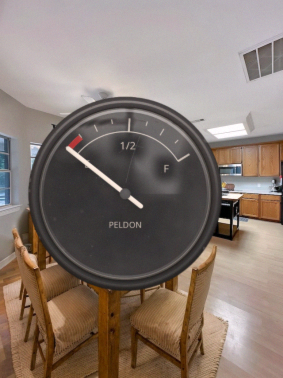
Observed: 0
